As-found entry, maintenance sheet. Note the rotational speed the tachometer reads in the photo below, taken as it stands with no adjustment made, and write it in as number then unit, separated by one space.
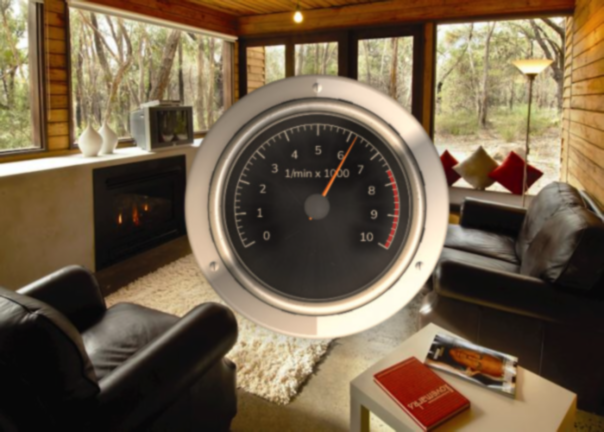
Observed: 6200 rpm
